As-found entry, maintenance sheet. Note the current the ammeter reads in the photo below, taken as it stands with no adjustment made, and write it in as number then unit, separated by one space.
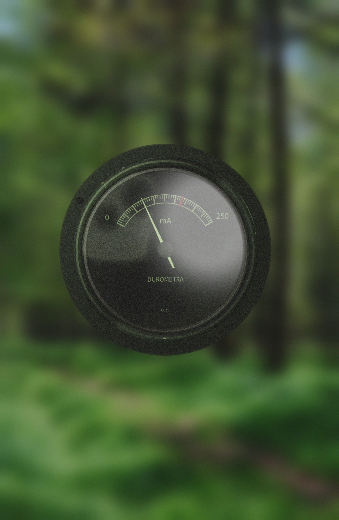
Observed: 75 mA
